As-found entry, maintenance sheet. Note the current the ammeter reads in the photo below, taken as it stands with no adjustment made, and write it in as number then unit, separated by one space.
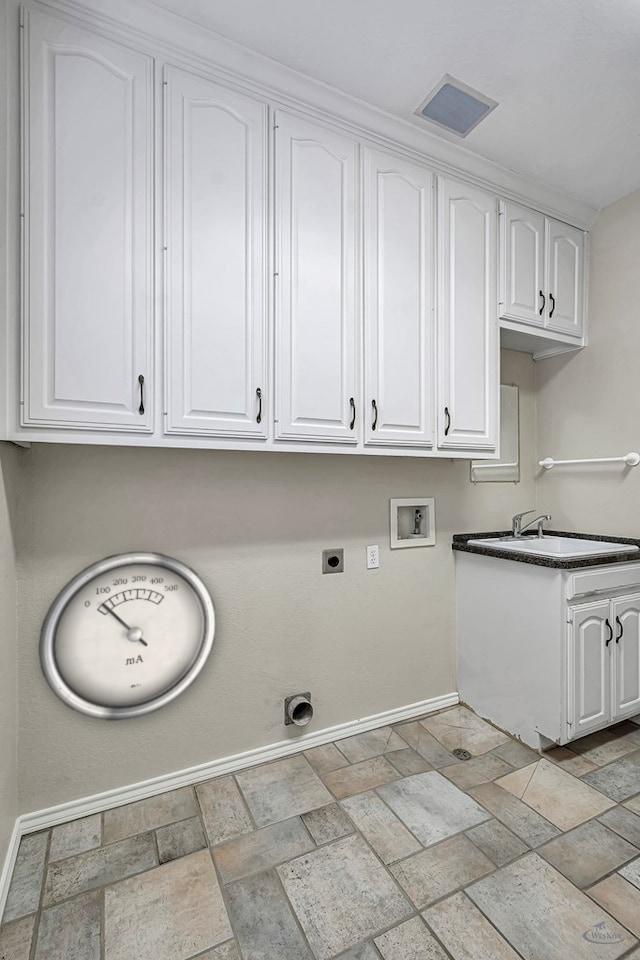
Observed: 50 mA
